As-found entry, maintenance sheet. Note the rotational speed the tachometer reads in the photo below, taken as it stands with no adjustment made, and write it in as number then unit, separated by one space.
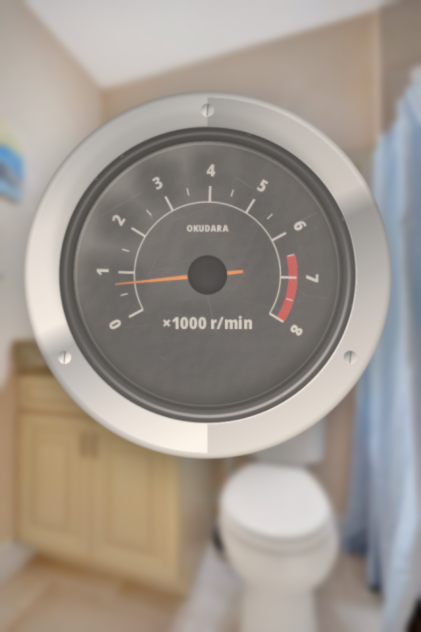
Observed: 750 rpm
